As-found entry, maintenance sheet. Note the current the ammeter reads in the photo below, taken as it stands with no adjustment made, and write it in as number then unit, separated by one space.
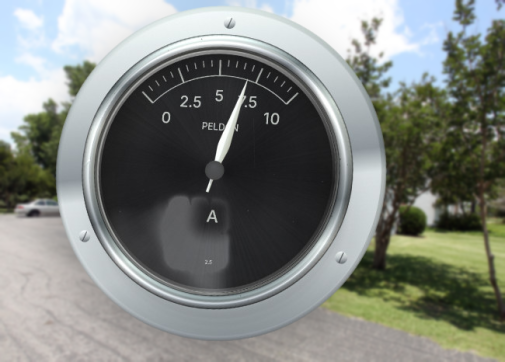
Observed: 7 A
